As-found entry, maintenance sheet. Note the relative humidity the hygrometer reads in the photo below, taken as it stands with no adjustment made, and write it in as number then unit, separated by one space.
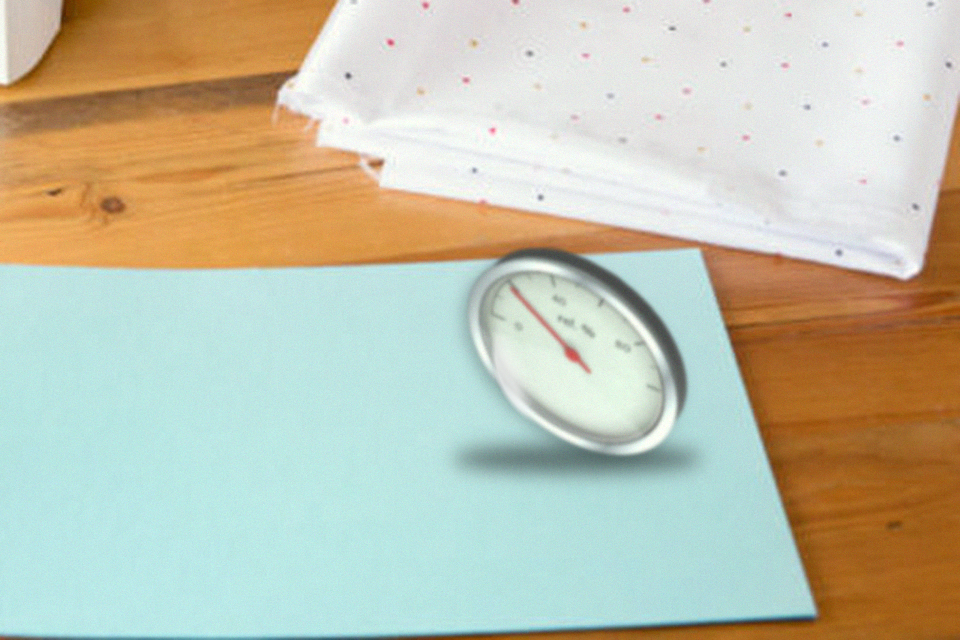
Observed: 20 %
